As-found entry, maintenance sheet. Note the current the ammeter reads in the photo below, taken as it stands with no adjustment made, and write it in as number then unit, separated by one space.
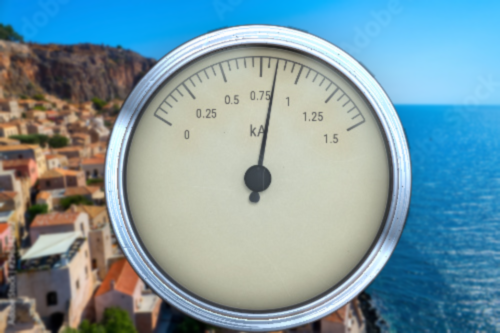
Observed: 0.85 kA
